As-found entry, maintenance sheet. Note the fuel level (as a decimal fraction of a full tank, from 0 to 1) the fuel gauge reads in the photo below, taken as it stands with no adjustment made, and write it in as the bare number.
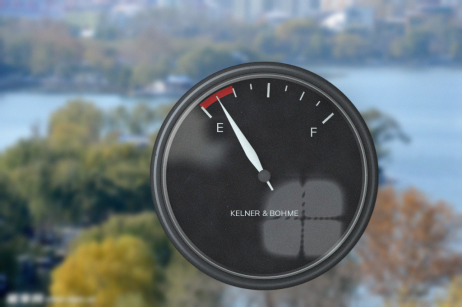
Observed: 0.125
